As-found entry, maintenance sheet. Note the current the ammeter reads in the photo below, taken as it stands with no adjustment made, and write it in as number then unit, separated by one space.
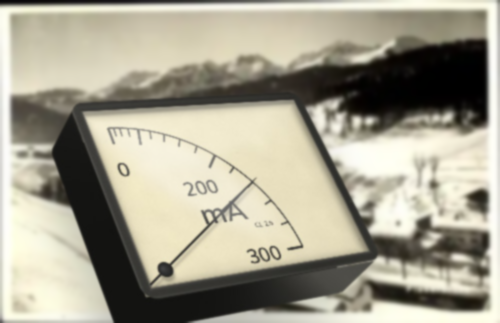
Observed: 240 mA
